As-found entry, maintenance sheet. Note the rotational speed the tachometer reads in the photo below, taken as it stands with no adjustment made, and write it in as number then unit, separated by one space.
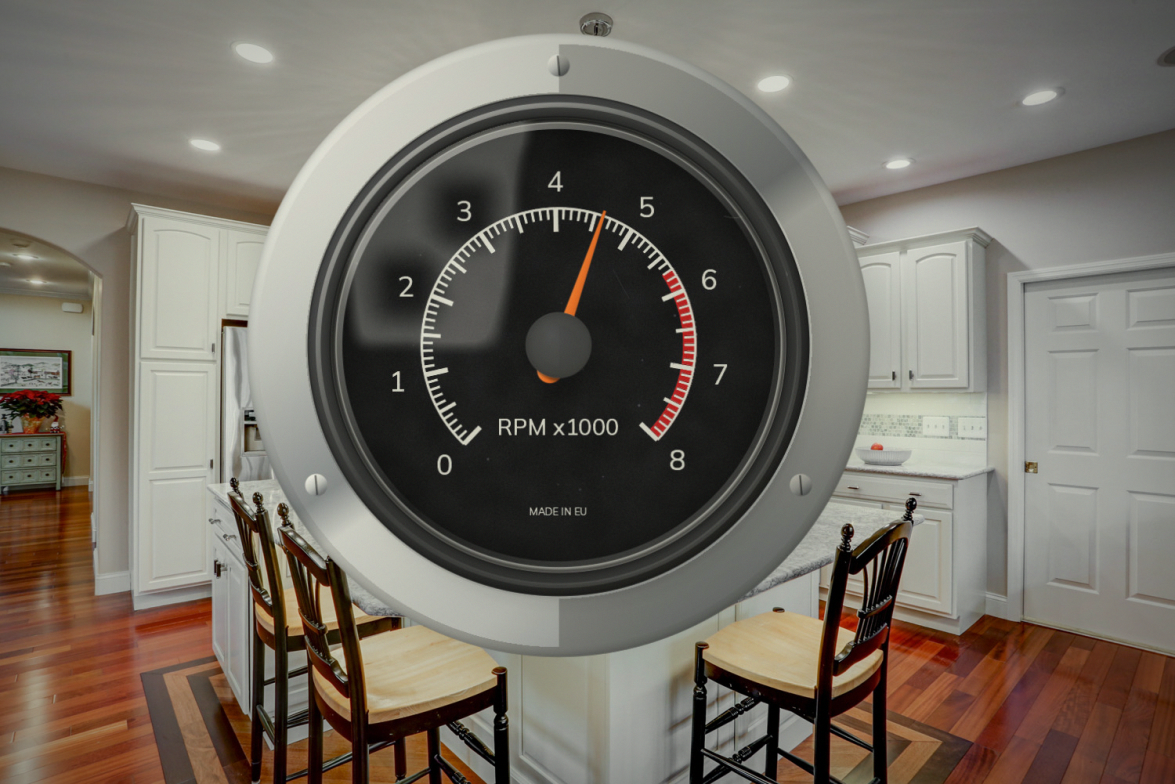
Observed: 4600 rpm
